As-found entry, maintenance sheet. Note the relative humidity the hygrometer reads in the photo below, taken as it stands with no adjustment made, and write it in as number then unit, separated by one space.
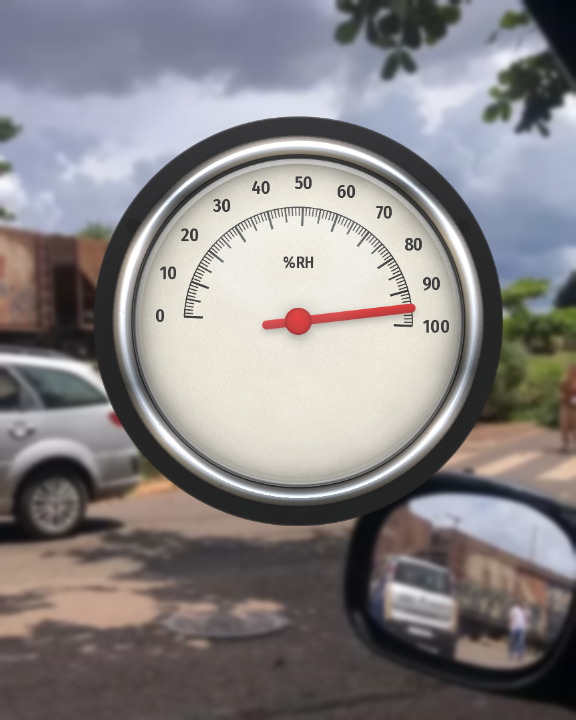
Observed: 95 %
